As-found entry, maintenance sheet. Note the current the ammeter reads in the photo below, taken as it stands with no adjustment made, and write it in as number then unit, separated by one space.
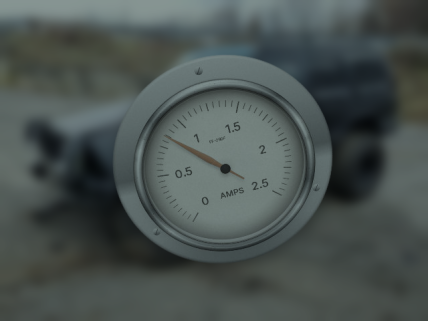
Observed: 0.85 A
